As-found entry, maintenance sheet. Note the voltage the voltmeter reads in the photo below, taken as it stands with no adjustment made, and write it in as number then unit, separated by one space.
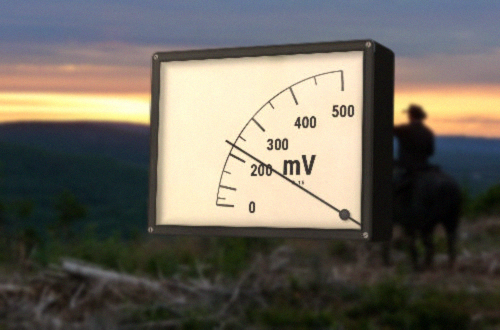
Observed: 225 mV
